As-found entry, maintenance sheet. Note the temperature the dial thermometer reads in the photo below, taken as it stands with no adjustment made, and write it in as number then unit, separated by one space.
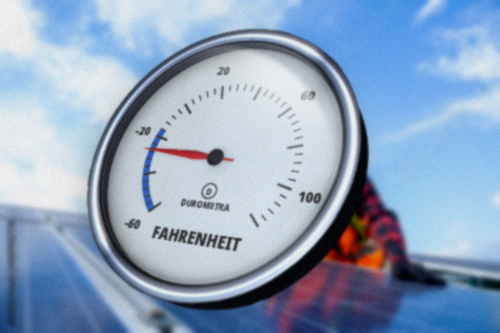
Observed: -28 °F
